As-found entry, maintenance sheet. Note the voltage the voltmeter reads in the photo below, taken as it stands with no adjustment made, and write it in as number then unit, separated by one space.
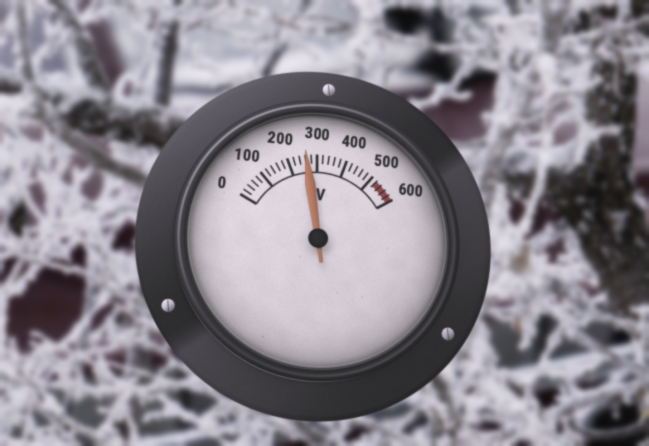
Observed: 260 V
